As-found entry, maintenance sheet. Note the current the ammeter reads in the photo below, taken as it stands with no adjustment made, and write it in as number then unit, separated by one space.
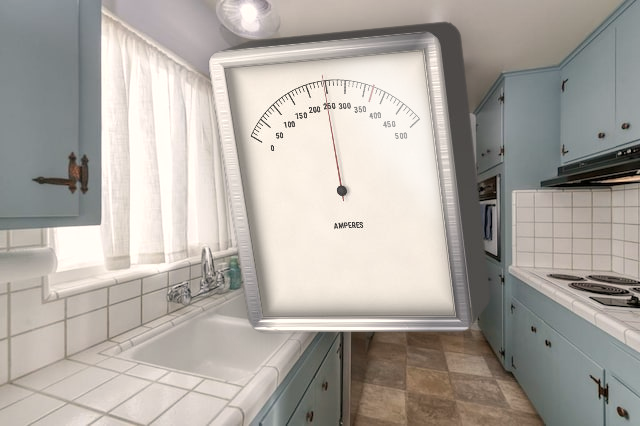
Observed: 250 A
